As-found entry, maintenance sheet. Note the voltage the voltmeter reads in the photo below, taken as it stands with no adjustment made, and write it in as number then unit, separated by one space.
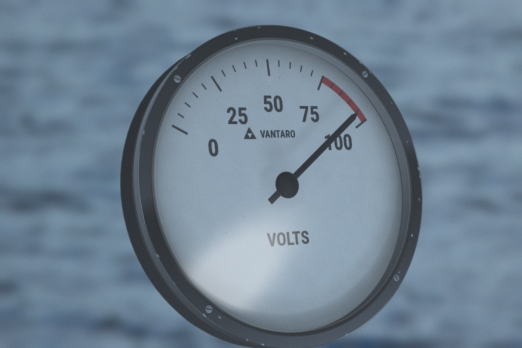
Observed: 95 V
